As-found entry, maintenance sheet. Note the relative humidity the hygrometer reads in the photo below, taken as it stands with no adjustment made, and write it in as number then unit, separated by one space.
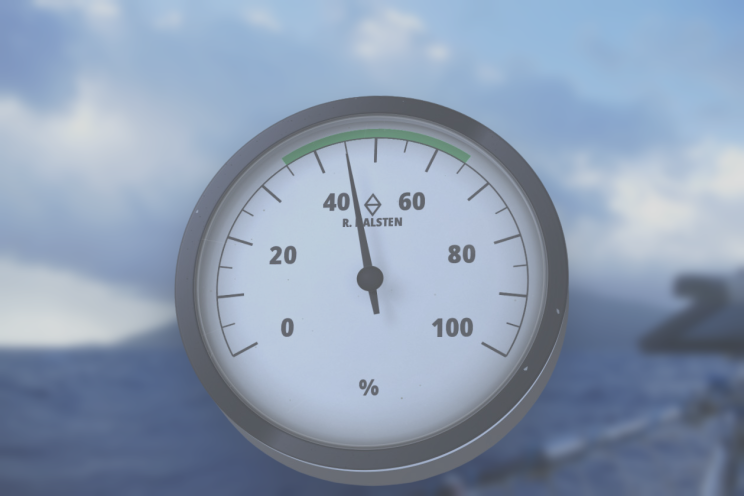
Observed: 45 %
